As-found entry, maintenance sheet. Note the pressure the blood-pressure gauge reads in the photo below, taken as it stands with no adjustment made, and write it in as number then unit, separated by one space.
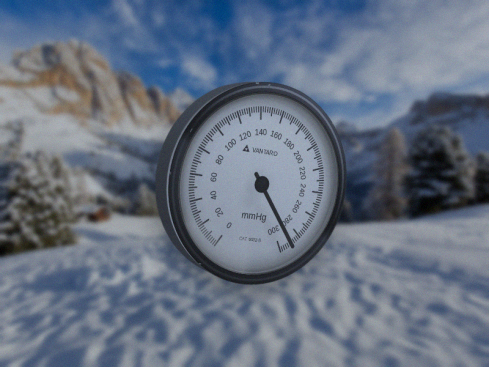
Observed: 290 mmHg
